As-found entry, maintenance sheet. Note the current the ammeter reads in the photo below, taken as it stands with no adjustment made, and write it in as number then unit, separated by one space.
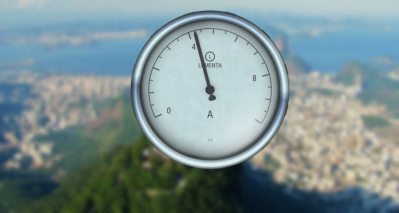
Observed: 4.25 A
